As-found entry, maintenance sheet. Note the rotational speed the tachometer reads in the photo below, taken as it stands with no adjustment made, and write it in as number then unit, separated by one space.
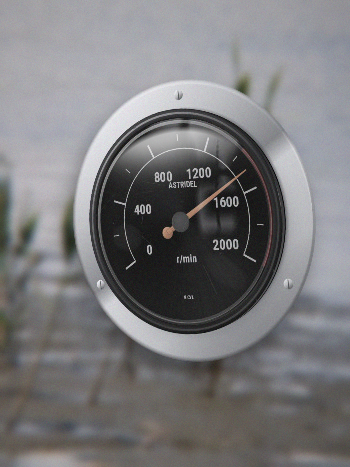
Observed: 1500 rpm
